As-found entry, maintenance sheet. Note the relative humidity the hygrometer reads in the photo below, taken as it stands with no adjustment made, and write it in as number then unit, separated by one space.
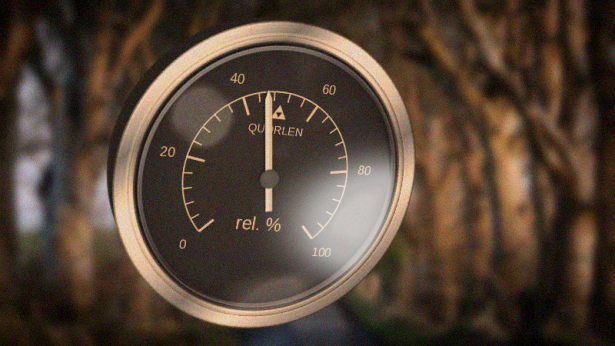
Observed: 46 %
